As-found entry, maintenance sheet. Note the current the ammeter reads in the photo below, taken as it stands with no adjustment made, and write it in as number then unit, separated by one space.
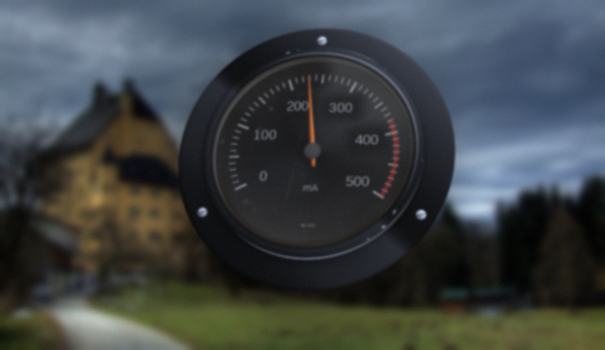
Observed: 230 mA
